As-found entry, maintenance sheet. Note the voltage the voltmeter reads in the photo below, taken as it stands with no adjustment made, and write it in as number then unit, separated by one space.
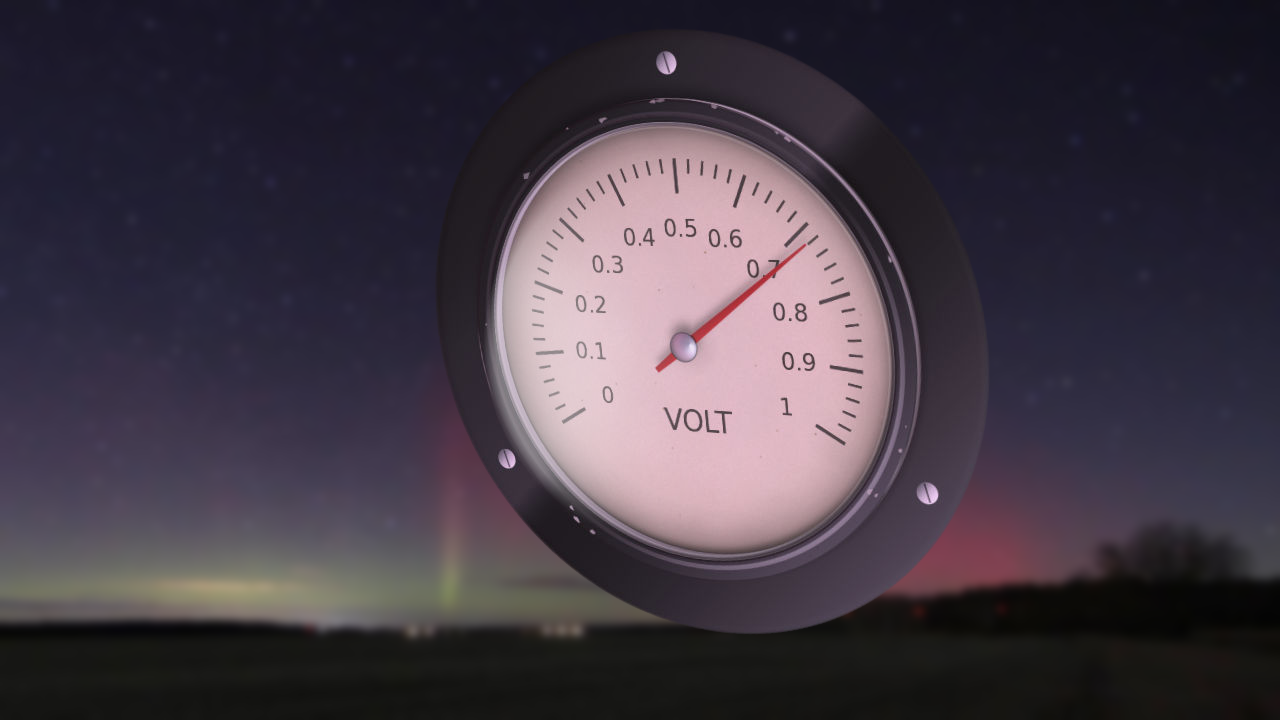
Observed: 0.72 V
